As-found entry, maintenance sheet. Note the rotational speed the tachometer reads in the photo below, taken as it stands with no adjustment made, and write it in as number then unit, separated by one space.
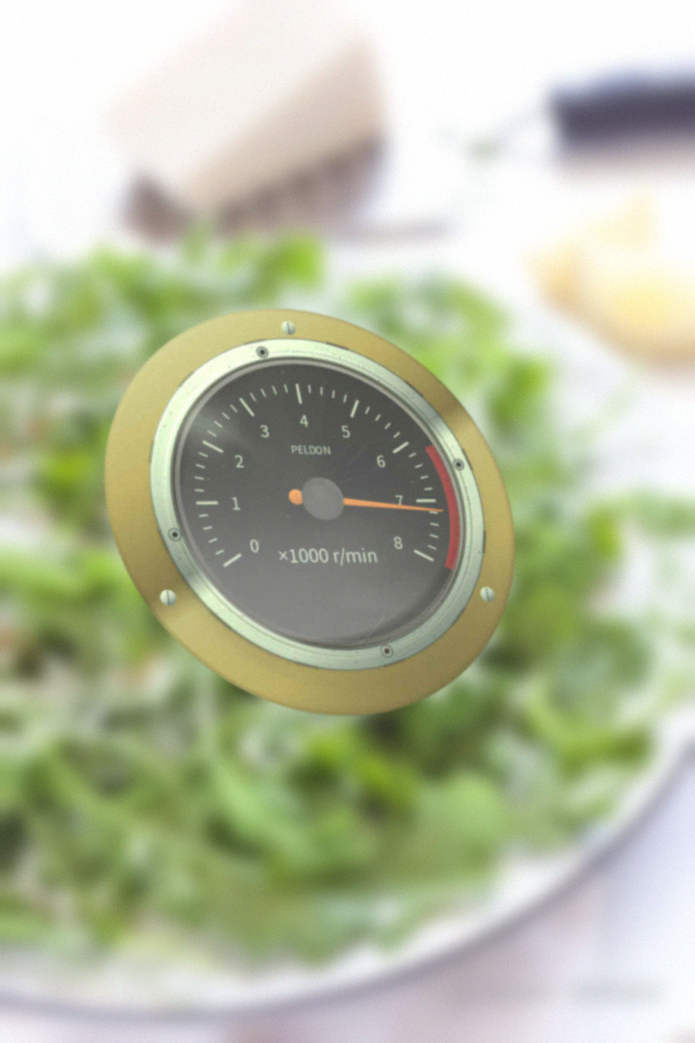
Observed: 7200 rpm
